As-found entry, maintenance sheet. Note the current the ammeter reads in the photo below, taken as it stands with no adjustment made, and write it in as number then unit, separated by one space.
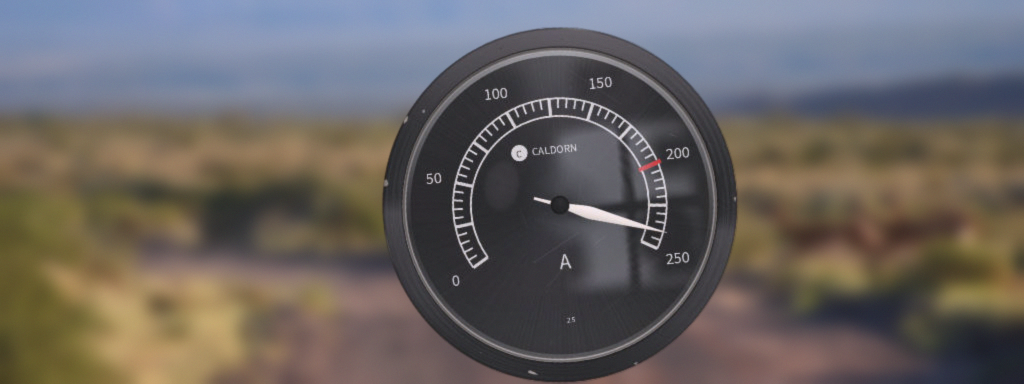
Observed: 240 A
